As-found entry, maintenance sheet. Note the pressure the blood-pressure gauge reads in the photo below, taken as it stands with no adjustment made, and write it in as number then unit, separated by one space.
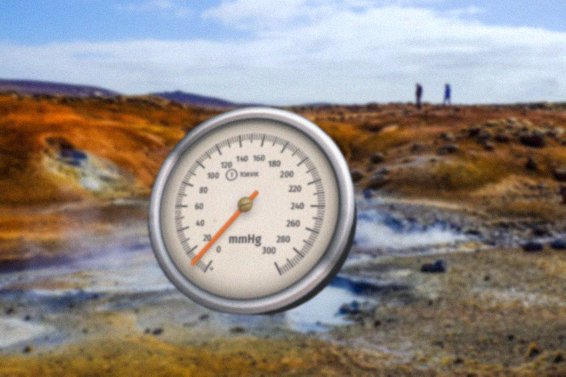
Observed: 10 mmHg
